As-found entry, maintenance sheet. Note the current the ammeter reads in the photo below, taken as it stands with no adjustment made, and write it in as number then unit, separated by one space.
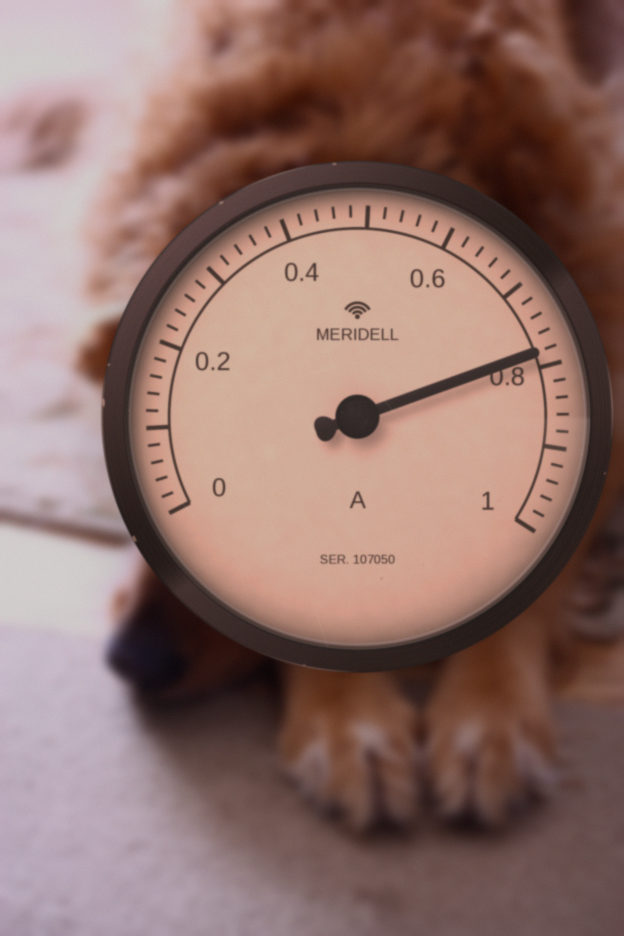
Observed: 0.78 A
